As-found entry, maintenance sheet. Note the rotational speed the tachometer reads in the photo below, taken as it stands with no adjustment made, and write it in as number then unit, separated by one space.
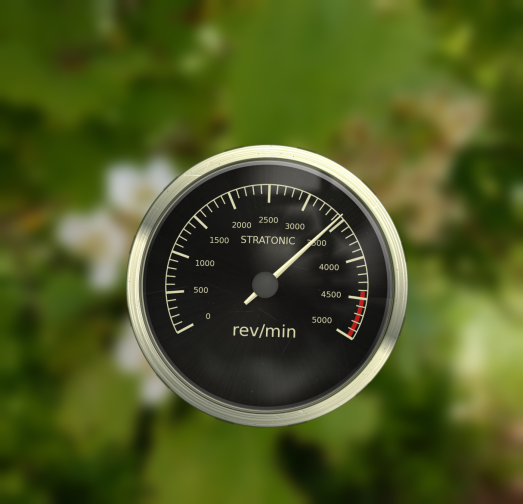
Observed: 3450 rpm
